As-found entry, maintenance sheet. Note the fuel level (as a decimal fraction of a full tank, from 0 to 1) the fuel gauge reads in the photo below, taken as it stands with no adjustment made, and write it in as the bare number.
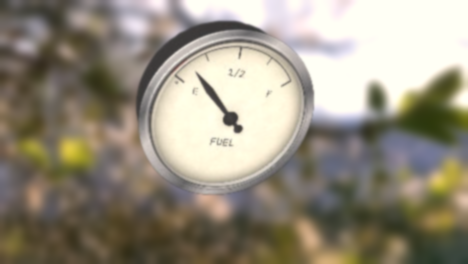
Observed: 0.125
